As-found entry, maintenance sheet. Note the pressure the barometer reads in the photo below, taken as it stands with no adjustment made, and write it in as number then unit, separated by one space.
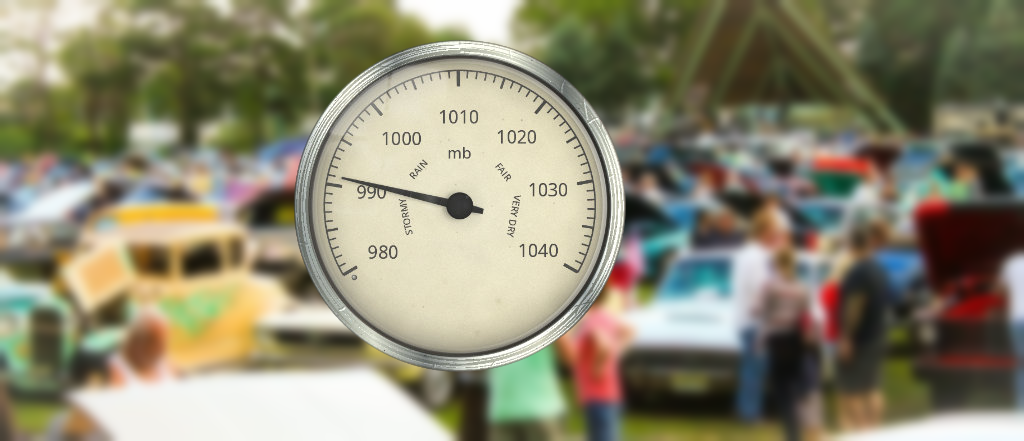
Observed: 991 mbar
